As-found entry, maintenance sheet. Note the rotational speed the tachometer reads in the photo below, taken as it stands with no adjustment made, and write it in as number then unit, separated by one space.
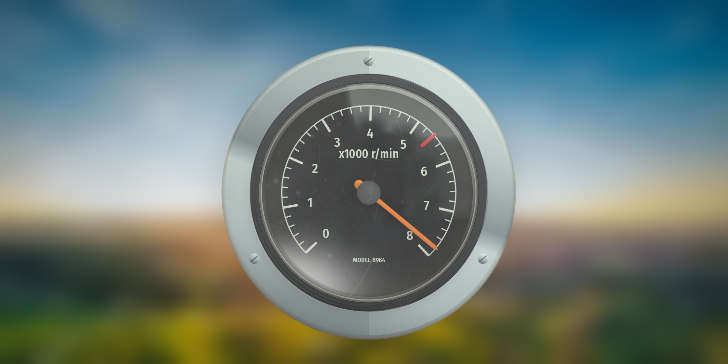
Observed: 7800 rpm
